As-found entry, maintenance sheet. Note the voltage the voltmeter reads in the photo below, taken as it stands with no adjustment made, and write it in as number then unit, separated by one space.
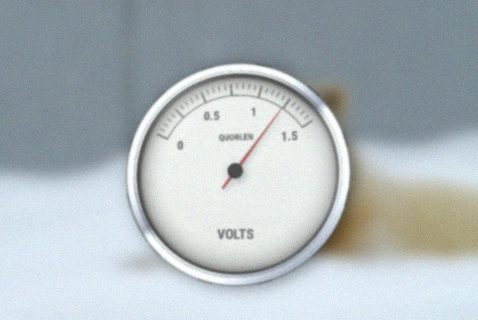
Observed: 1.25 V
